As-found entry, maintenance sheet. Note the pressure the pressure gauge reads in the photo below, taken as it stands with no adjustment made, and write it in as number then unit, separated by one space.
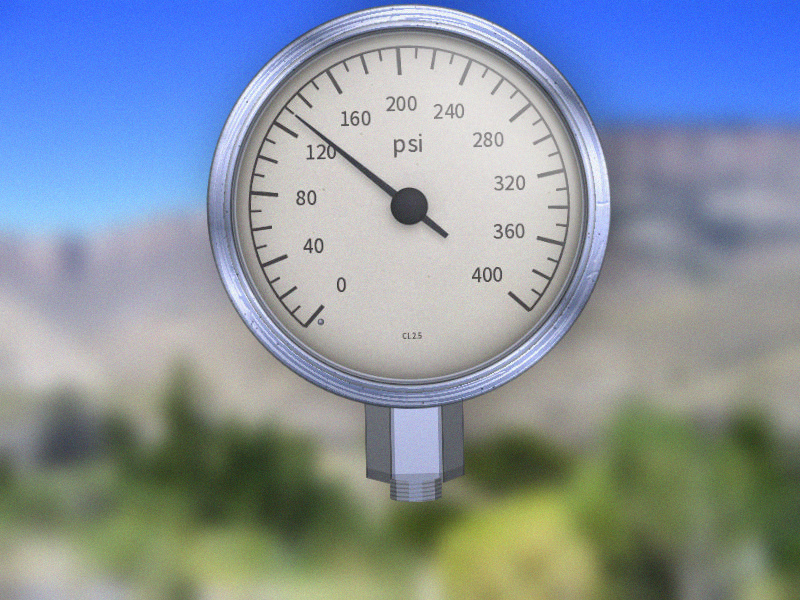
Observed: 130 psi
